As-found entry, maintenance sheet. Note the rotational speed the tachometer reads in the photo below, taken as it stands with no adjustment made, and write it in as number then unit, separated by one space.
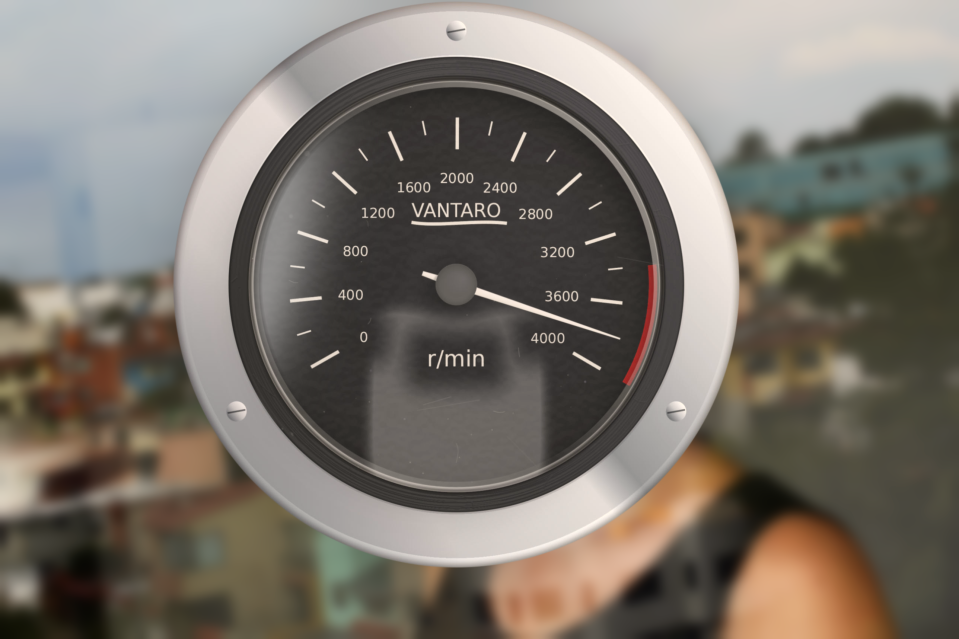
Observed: 3800 rpm
